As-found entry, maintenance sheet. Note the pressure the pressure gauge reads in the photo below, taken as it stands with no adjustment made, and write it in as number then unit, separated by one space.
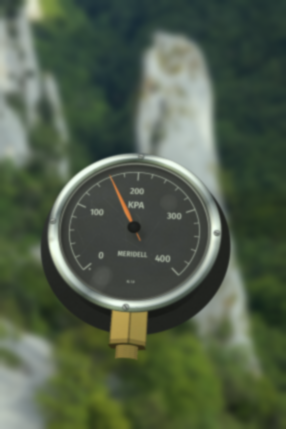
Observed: 160 kPa
